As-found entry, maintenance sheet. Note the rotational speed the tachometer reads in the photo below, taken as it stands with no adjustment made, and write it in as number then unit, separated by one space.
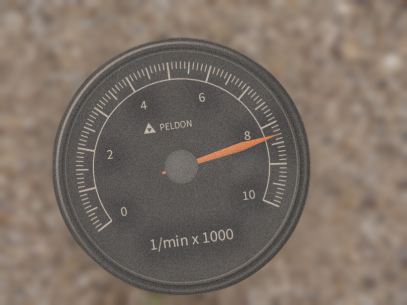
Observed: 8300 rpm
